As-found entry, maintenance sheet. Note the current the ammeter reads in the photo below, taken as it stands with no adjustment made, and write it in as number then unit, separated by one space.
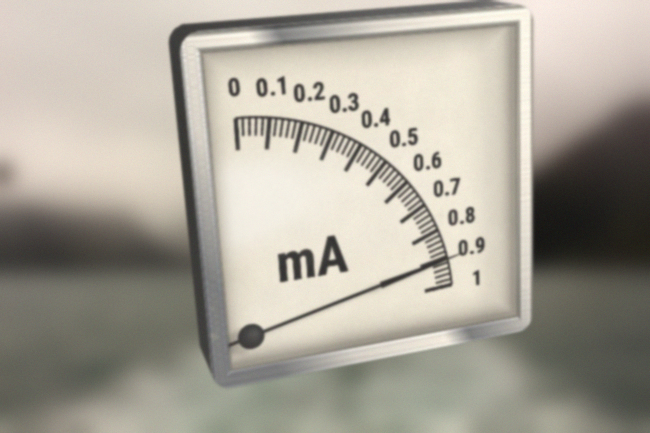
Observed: 0.9 mA
